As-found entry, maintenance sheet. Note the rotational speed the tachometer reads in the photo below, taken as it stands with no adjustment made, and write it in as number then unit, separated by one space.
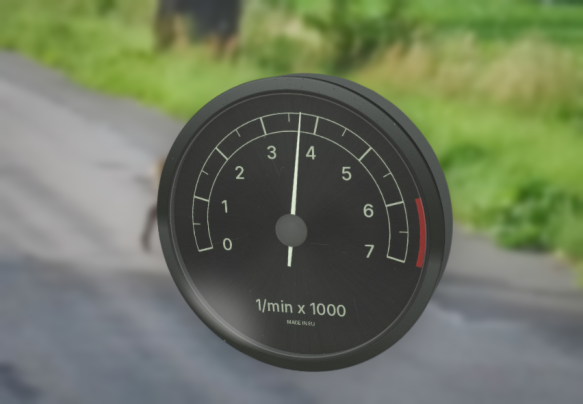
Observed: 3750 rpm
